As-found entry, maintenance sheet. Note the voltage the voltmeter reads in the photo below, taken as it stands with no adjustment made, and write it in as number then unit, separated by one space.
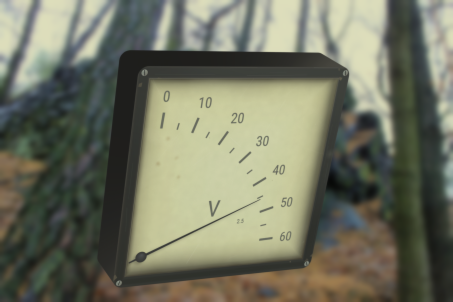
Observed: 45 V
